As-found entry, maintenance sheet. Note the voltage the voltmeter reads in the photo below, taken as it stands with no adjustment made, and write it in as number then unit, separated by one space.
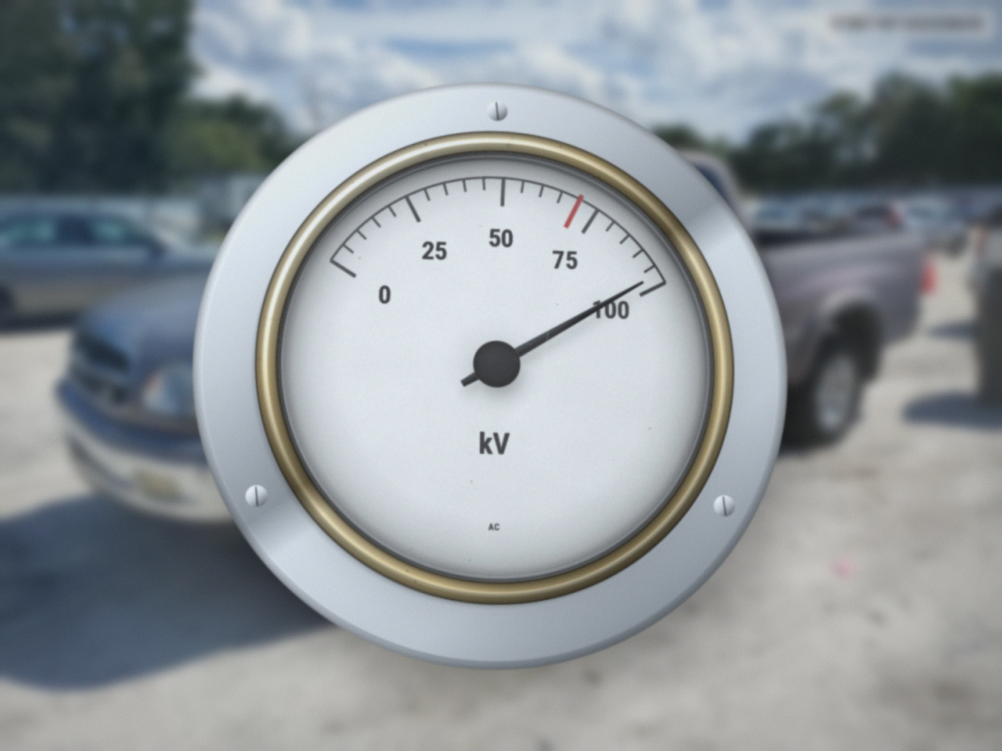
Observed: 97.5 kV
